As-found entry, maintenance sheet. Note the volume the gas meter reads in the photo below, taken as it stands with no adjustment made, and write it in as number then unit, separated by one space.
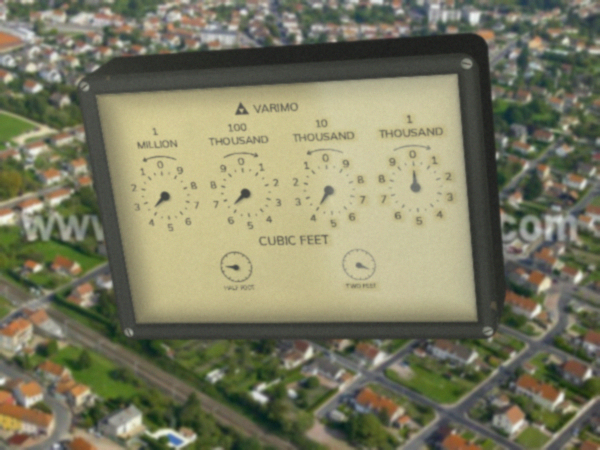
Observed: 364000 ft³
